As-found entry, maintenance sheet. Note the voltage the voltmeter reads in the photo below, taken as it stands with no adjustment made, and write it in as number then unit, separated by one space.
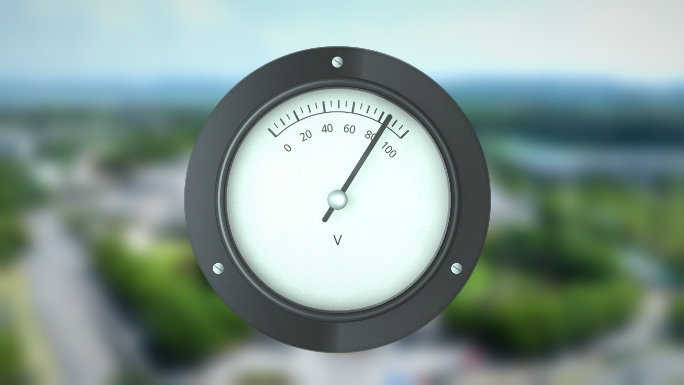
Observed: 85 V
